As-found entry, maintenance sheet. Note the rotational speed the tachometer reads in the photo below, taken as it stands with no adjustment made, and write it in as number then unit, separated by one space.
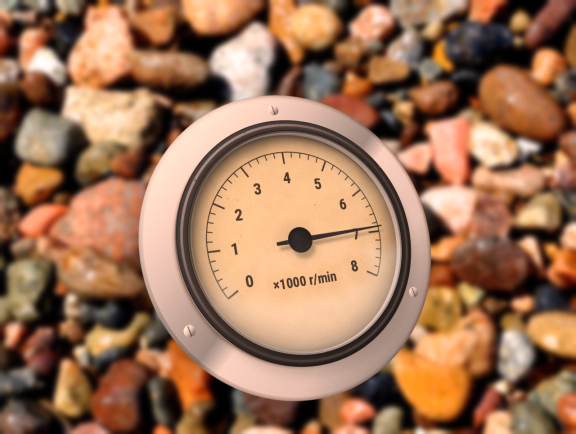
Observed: 6900 rpm
